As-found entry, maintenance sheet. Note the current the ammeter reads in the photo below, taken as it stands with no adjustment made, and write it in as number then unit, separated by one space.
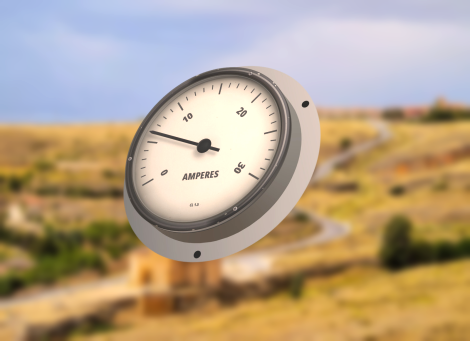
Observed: 6 A
